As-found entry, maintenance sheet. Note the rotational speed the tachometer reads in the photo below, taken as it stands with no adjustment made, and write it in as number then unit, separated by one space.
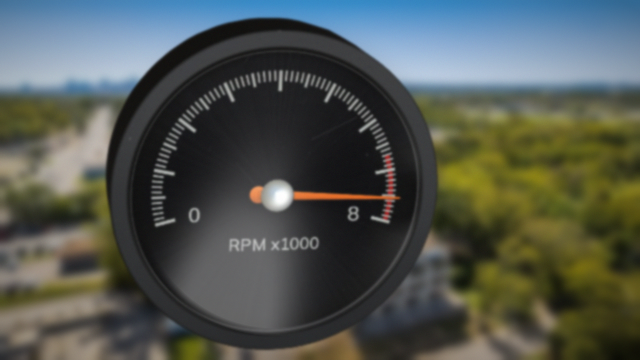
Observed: 7500 rpm
